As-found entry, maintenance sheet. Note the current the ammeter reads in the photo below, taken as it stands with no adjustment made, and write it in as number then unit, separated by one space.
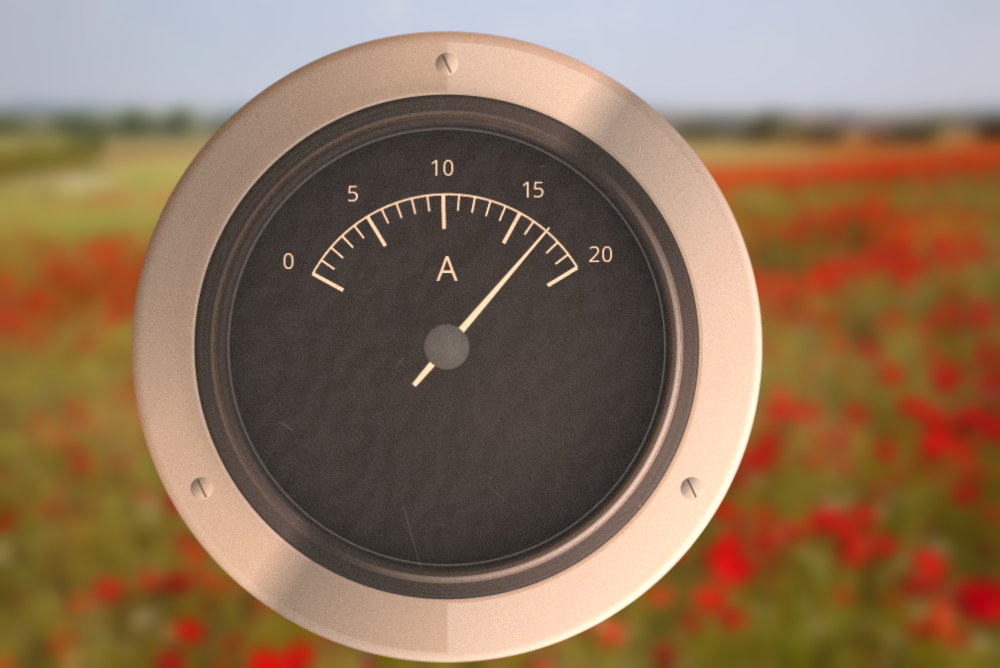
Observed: 17 A
